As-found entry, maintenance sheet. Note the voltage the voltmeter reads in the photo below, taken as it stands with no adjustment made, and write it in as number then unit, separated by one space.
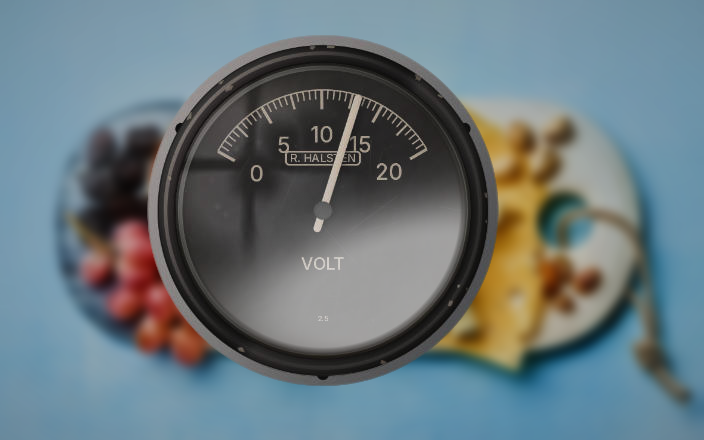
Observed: 13 V
